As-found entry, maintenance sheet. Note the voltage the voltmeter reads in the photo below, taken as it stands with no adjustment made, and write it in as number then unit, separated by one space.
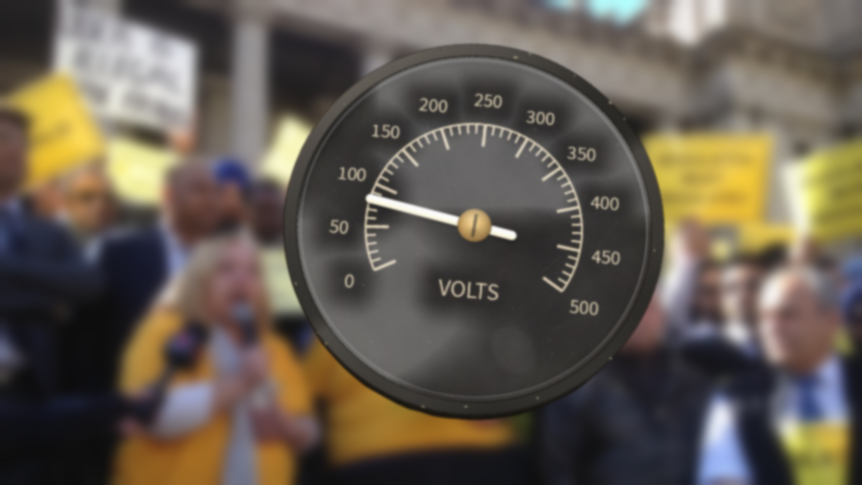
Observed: 80 V
